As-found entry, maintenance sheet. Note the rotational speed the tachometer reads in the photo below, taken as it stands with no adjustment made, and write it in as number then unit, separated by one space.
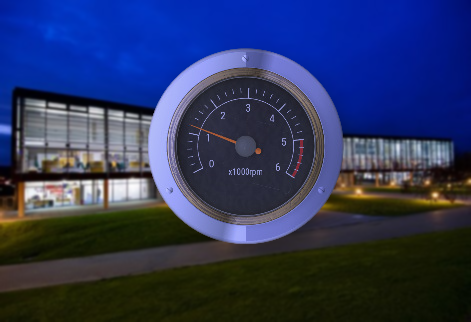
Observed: 1200 rpm
